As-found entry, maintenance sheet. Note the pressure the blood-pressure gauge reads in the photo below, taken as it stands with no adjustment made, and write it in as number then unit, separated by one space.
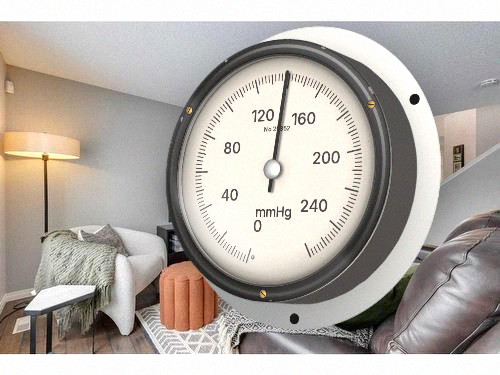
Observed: 140 mmHg
